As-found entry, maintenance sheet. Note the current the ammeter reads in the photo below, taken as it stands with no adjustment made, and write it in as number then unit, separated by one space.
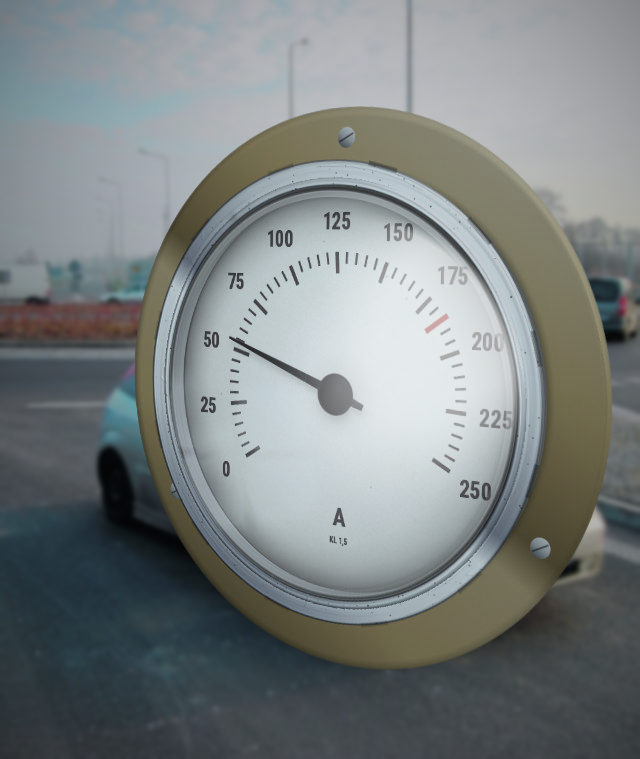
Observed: 55 A
